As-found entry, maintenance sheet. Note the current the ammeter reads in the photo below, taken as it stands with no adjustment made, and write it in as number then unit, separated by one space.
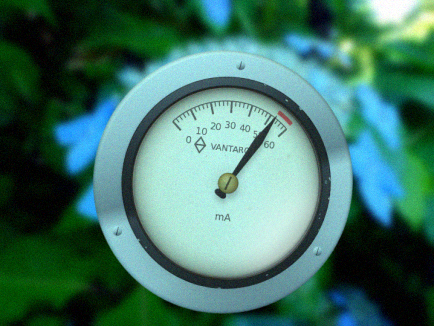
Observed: 52 mA
